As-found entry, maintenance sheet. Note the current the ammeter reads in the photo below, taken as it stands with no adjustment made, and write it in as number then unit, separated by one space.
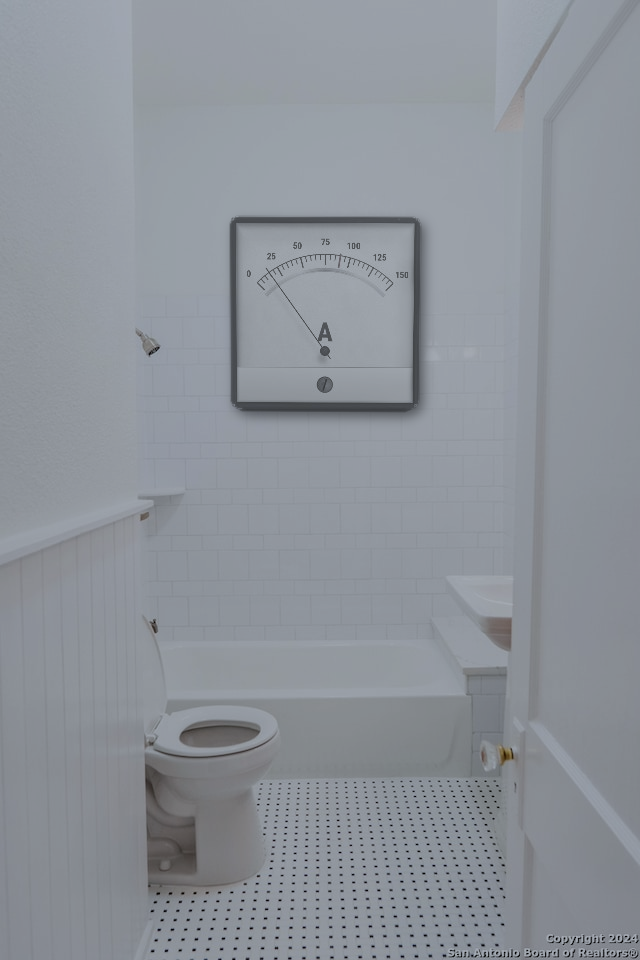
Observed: 15 A
